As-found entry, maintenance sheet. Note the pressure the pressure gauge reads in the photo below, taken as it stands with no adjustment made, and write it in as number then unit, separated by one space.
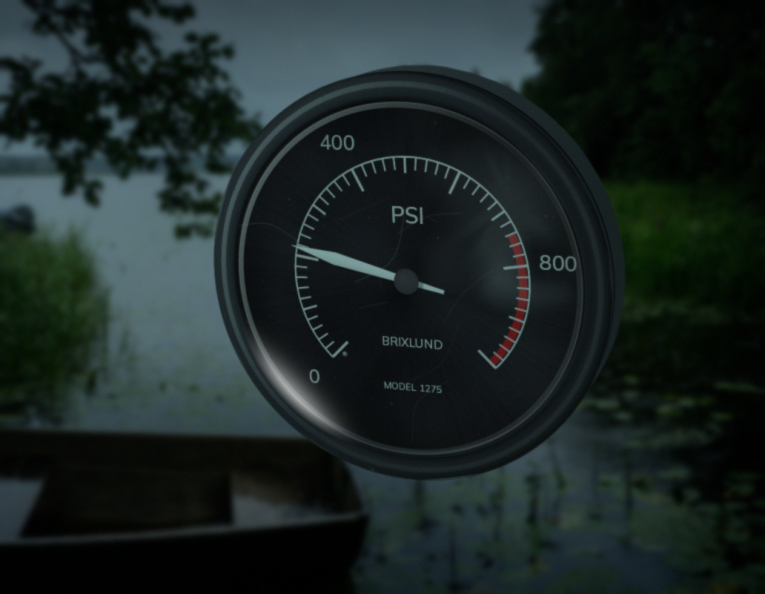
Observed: 220 psi
